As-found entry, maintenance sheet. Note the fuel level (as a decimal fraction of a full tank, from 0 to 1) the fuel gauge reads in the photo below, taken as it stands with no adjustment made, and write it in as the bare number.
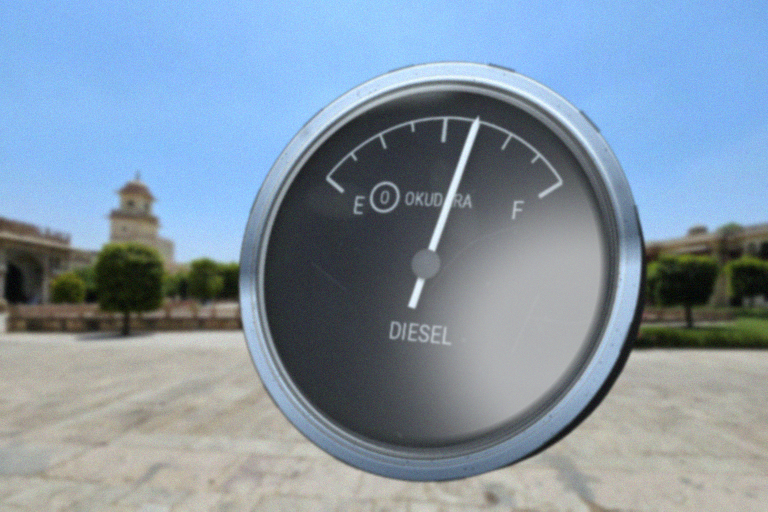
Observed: 0.625
